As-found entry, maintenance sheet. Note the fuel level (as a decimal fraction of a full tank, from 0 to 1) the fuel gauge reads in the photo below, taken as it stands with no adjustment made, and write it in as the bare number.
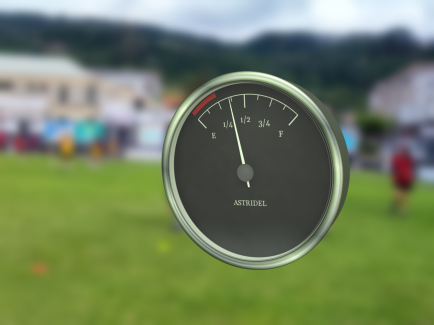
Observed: 0.375
